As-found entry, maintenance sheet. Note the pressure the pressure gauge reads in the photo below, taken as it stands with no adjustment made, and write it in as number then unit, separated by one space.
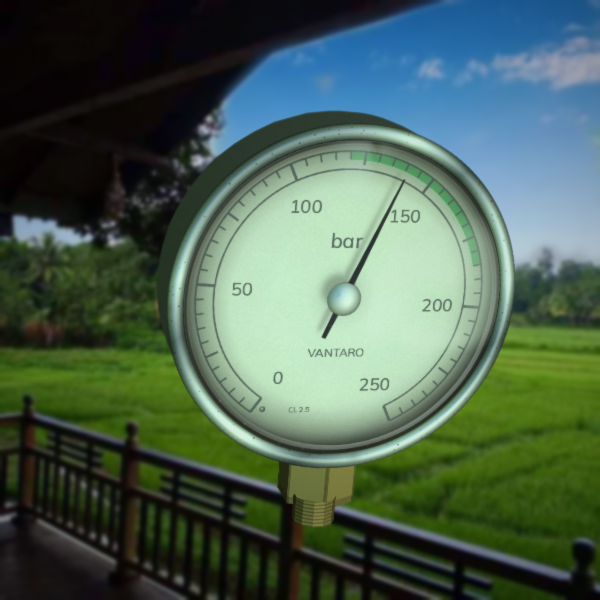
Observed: 140 bar
